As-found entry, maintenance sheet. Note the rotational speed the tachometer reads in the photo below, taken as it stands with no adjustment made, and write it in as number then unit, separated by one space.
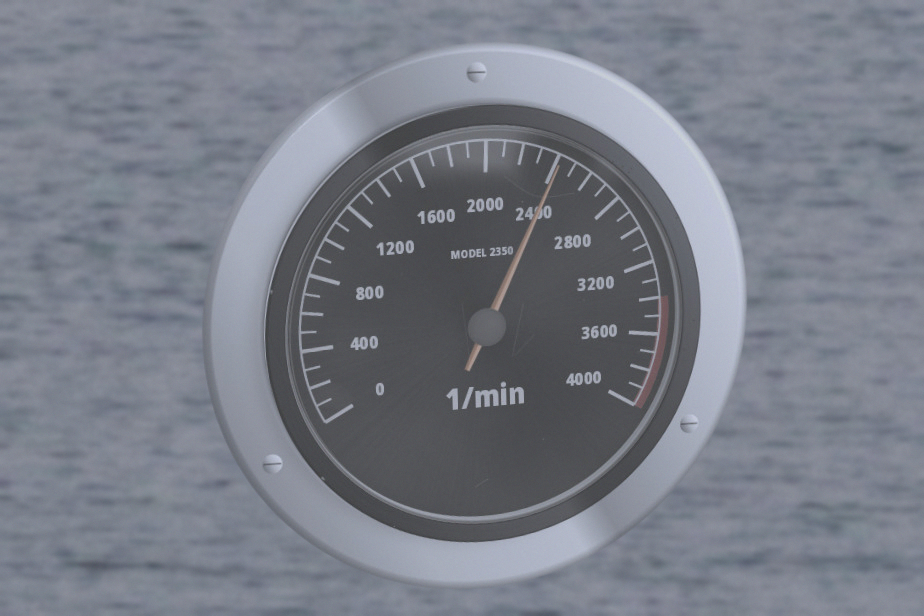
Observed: 2400 rpm
